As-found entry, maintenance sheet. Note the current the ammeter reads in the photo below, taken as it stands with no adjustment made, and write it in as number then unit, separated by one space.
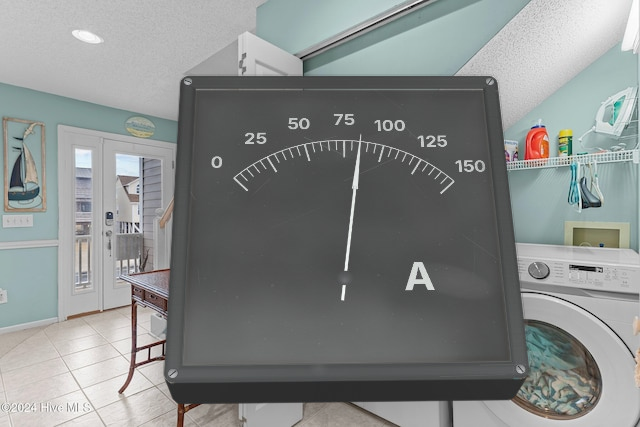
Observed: 85 A
